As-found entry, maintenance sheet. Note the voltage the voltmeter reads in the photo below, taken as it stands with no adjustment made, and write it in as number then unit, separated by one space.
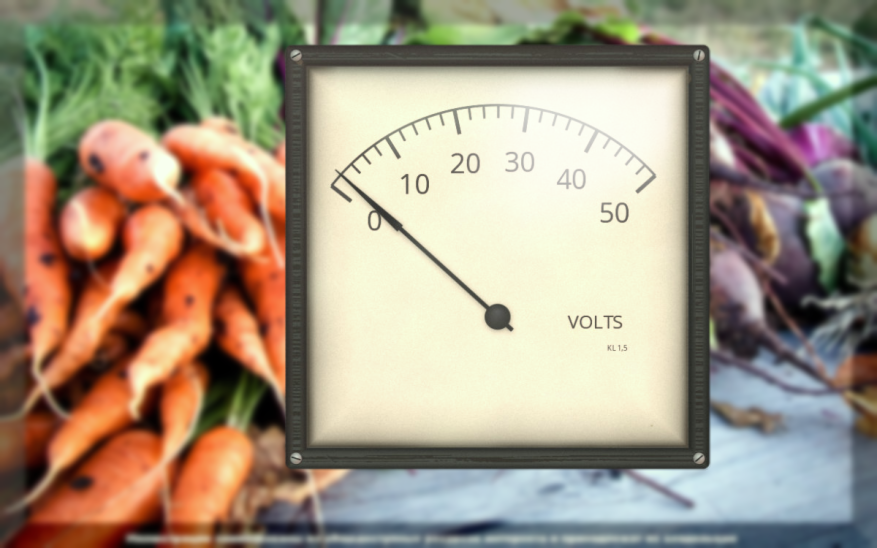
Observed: 2 V
